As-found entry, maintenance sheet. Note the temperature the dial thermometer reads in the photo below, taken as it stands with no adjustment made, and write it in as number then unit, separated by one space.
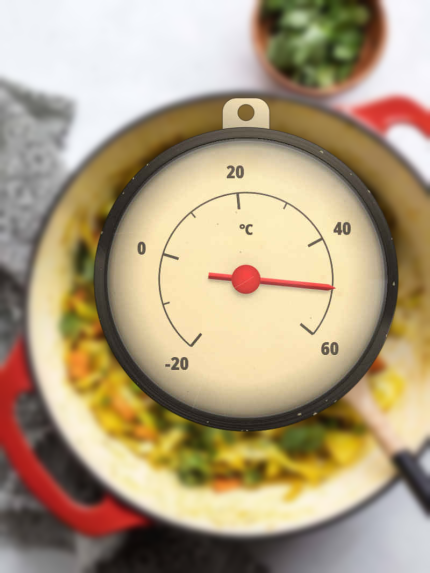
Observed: 50 °C
